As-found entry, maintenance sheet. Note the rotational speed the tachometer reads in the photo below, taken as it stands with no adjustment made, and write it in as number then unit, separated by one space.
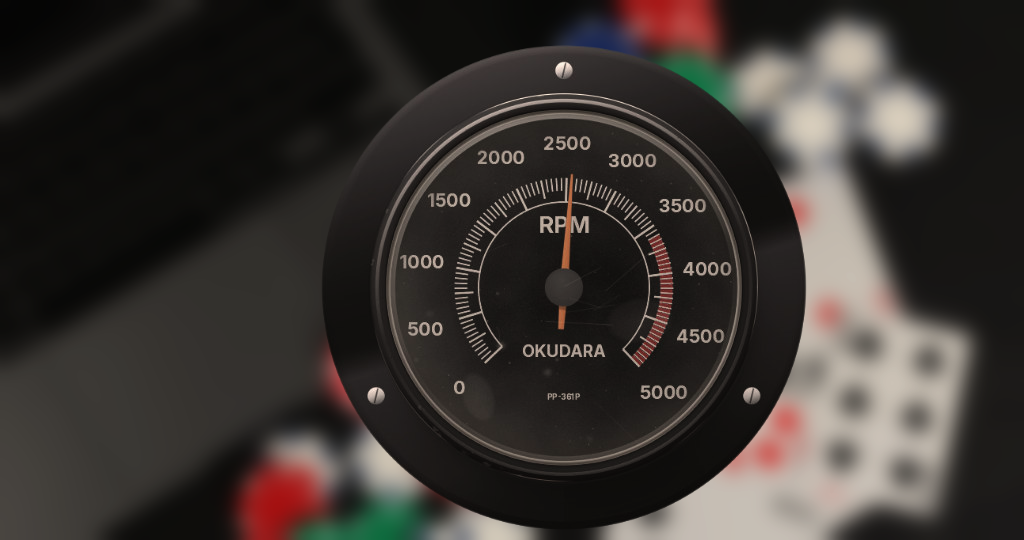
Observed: 2550 rpm
